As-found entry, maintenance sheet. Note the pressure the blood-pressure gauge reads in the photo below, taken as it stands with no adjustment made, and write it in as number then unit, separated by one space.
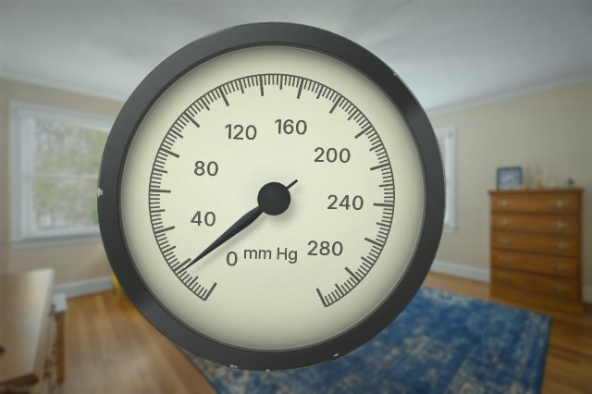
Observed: 18 mmHg
